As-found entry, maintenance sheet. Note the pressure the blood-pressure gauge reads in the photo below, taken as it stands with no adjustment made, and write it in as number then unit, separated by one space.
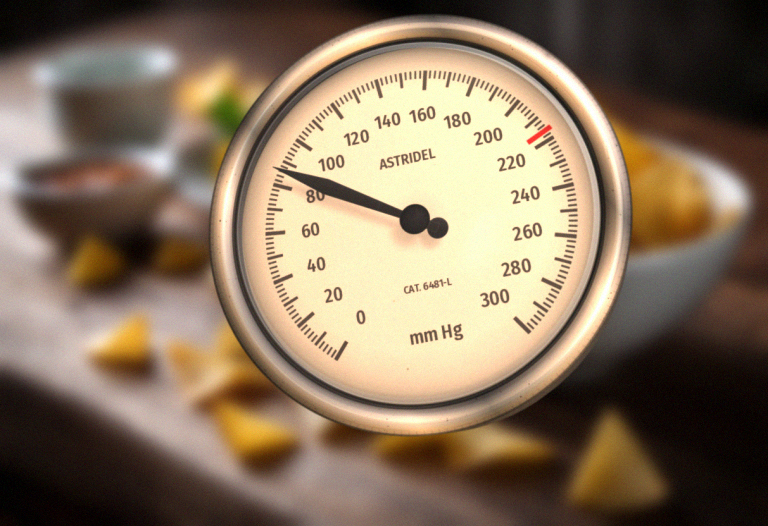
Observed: 86 mmHg
